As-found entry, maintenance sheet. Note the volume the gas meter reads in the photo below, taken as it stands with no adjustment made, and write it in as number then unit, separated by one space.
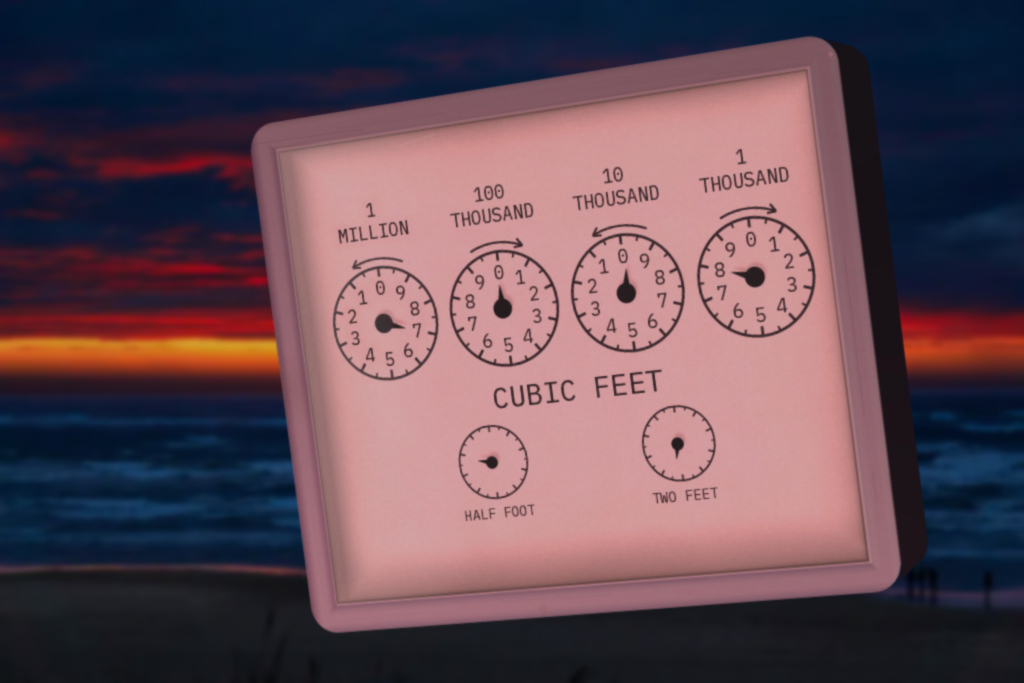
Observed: 699800 ft³
